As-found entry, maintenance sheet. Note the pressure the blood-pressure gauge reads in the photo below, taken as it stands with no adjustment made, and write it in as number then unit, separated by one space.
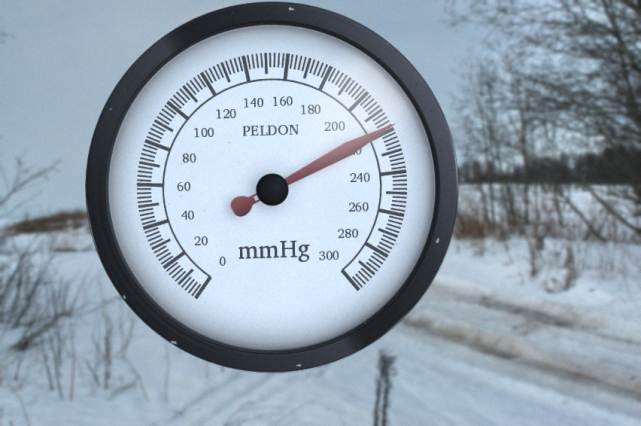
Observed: 218 mmHg
